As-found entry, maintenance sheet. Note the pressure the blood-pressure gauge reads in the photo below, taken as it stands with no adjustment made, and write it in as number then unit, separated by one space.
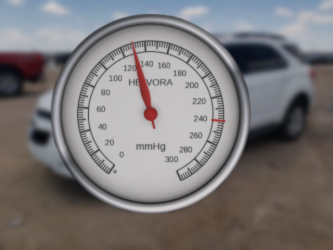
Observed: 130 mmHg
